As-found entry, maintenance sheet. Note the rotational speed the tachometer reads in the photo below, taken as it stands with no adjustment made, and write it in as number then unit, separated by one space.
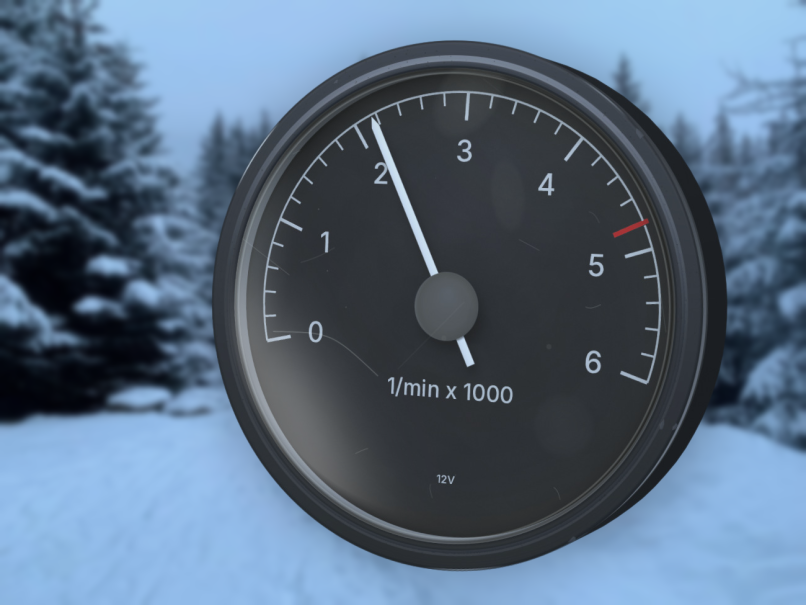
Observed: 2200 rpm
